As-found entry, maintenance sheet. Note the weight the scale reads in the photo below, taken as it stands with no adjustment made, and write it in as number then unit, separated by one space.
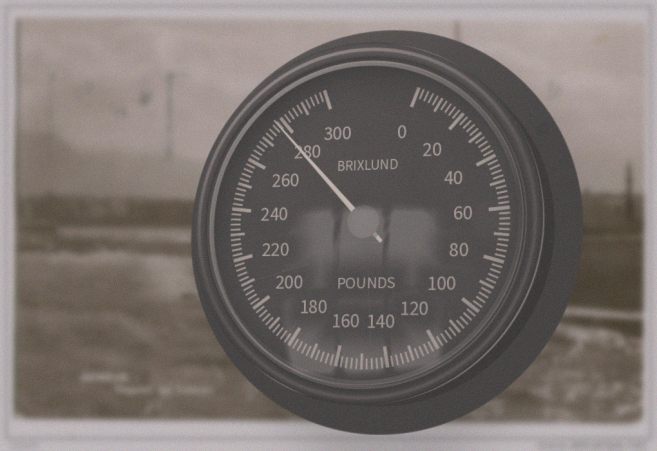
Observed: 278 lb
